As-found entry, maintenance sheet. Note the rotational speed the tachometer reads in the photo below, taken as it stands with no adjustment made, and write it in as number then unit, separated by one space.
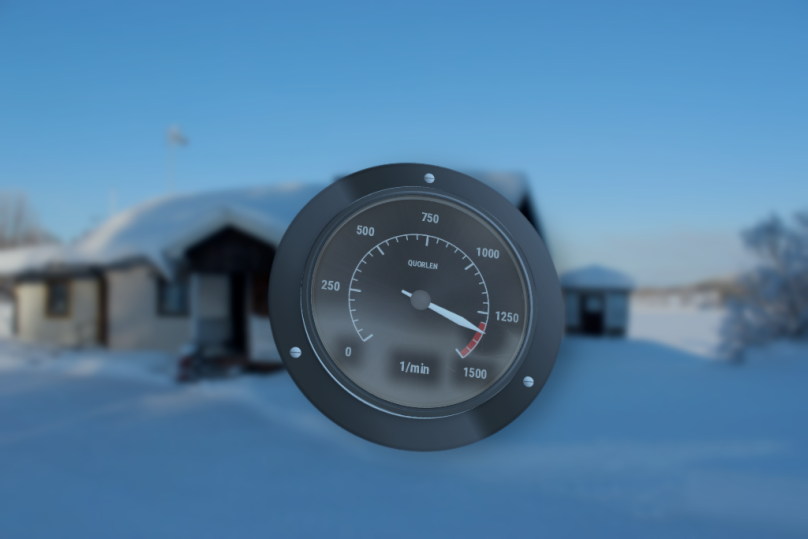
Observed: 1350 rpm
